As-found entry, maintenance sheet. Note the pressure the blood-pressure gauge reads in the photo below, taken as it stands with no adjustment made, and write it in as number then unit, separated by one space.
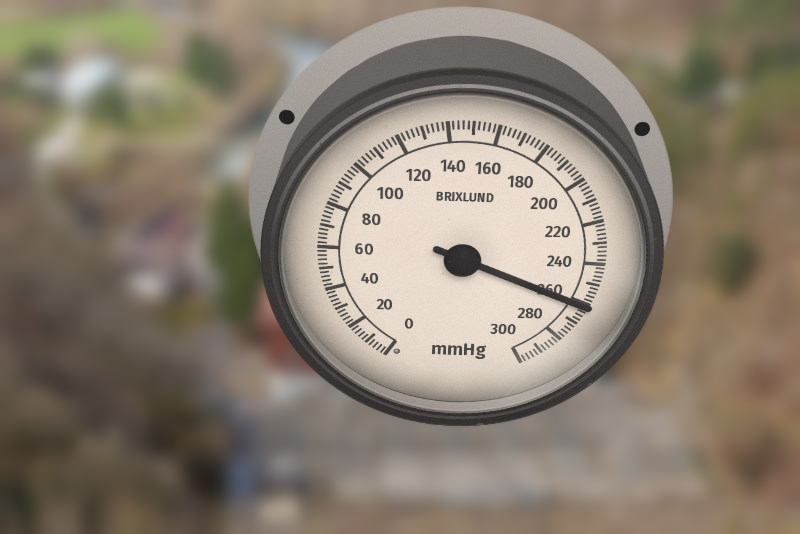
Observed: 260 mmHg
